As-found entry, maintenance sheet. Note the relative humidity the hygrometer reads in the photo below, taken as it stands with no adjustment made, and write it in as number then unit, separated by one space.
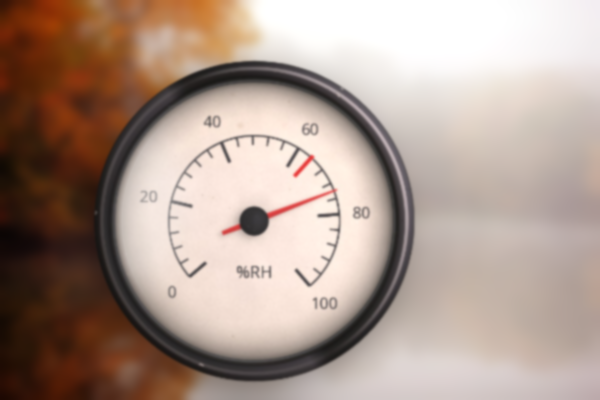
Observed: 74 %
